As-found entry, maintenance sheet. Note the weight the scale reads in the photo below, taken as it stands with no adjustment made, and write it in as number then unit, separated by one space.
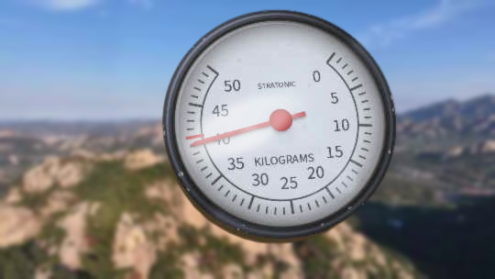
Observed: 40 kg
